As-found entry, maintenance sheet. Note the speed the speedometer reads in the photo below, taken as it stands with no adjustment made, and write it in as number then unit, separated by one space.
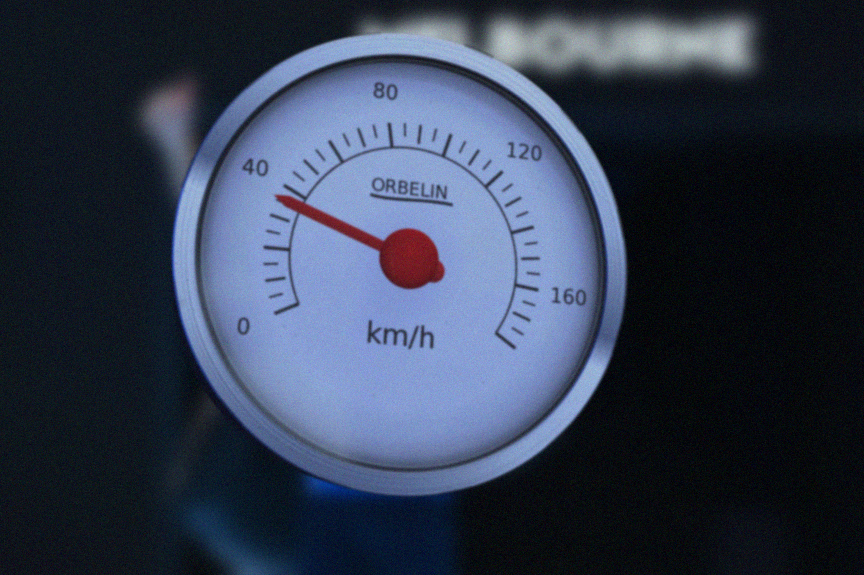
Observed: 35 km/h
